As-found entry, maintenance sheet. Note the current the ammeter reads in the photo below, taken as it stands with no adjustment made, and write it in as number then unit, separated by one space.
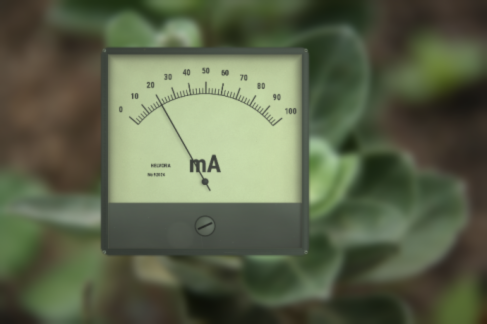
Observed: 20 mA
